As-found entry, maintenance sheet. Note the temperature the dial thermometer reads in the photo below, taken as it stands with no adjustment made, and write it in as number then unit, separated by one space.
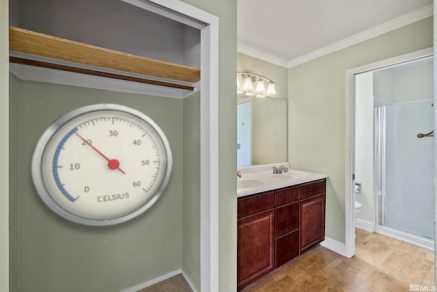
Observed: 20 °C
